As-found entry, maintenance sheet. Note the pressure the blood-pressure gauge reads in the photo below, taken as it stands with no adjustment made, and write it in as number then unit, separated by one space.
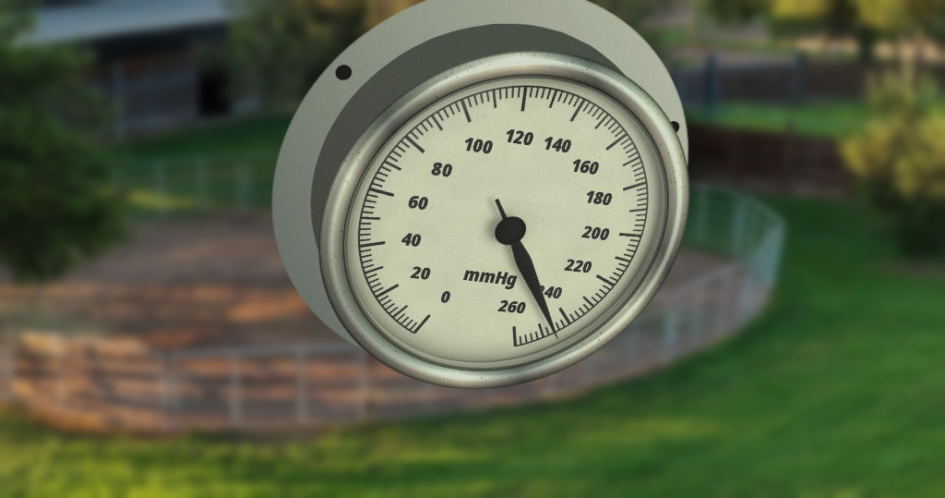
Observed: 246 mmHg
